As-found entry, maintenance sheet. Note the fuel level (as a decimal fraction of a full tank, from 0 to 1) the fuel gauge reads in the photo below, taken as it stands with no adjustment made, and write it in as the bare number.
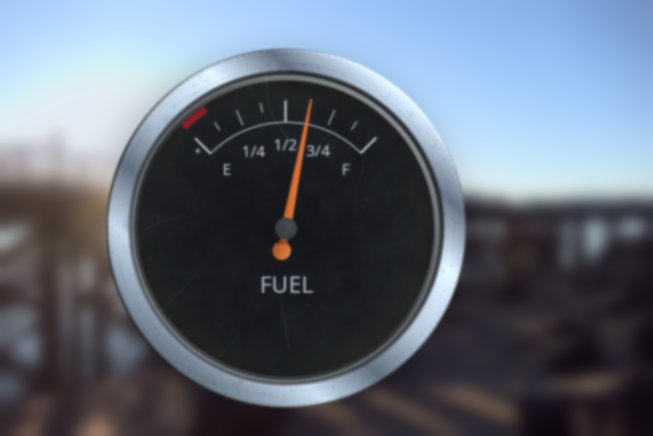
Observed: 0.625
